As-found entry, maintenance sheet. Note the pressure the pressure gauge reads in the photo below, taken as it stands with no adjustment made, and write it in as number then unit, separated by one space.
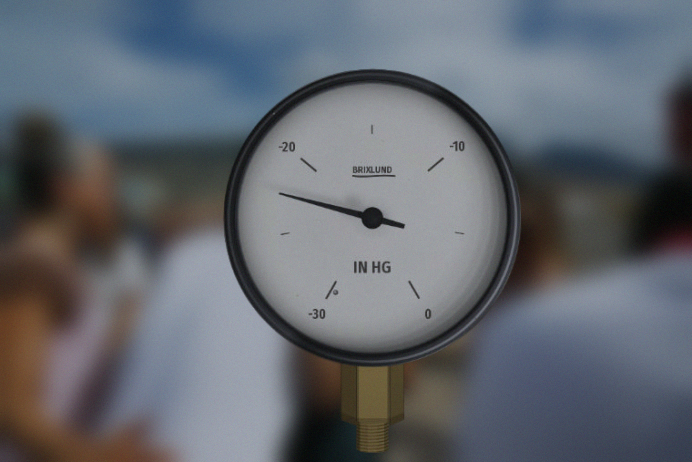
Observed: -22.5 inHg
